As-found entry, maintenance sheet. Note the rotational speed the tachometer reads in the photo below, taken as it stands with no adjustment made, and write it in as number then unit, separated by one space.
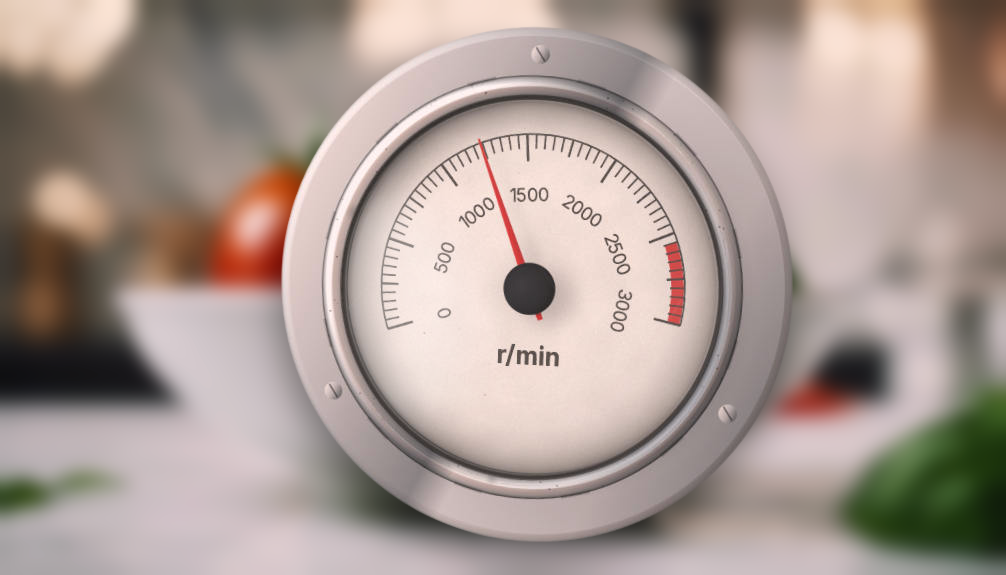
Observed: 1250 rpm
